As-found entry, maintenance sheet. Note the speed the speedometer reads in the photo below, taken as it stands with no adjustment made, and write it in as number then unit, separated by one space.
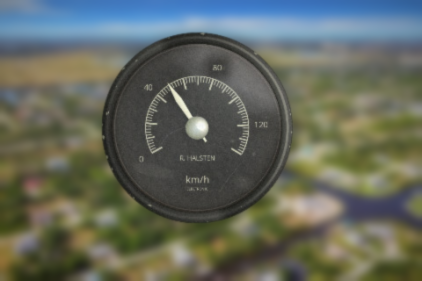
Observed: 50 km/h
